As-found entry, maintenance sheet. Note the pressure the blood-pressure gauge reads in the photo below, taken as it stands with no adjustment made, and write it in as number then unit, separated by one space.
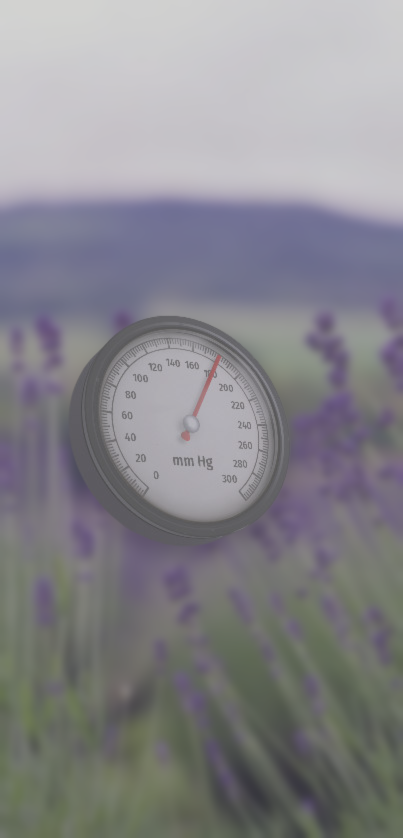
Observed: 180 mmHg
